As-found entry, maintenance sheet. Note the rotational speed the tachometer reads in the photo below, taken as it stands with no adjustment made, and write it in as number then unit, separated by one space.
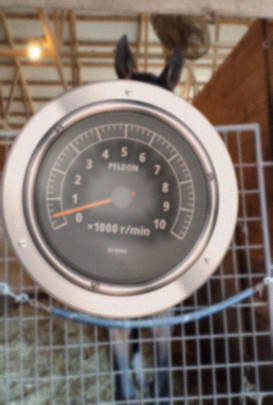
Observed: 400 rpm
